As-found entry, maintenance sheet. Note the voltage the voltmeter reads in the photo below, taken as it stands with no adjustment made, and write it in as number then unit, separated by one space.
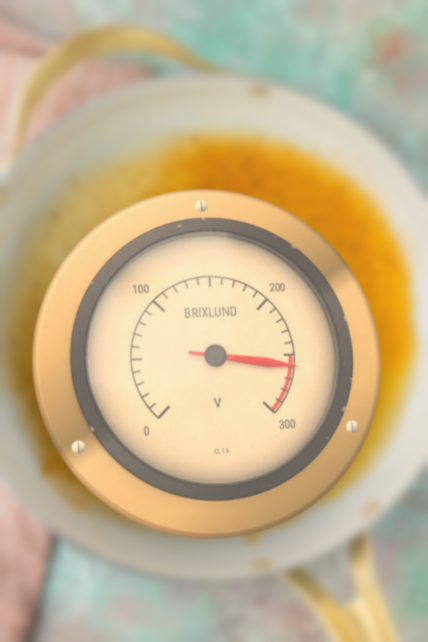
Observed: 260 V
